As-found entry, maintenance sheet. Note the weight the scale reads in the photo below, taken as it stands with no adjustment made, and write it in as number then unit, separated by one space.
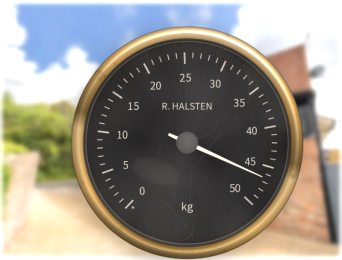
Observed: 46.5 kg
